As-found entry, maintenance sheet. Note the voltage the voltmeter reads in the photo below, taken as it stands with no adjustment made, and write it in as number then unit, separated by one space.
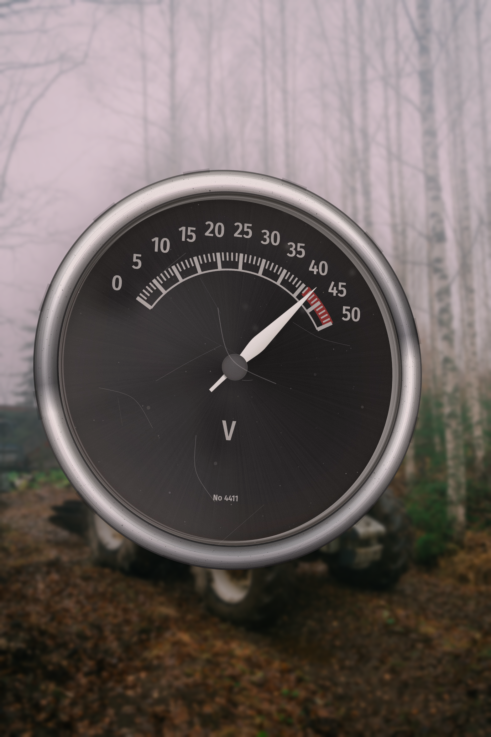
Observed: 42 V
